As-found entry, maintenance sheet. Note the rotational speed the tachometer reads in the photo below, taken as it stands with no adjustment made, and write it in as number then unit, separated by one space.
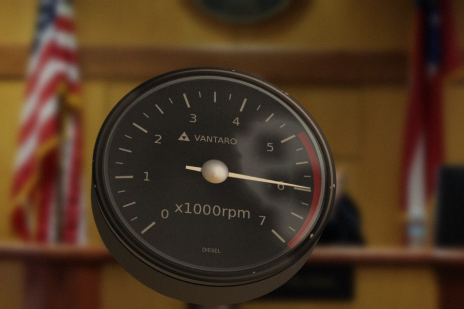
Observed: 6000 rpm
